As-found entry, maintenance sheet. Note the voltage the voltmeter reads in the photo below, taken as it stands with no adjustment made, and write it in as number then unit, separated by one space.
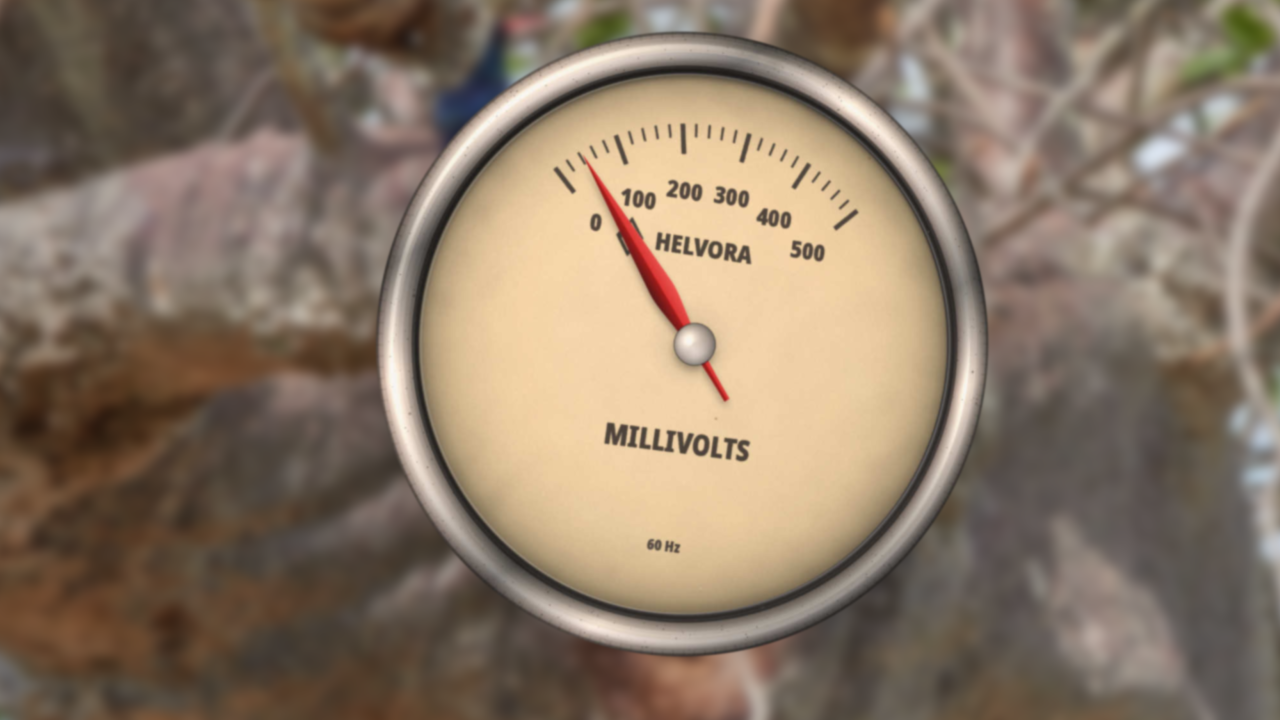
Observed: 40 mV
